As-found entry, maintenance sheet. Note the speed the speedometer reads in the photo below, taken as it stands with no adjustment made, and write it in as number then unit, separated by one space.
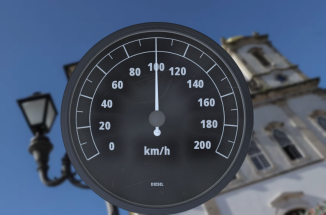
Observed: 100 km/h
